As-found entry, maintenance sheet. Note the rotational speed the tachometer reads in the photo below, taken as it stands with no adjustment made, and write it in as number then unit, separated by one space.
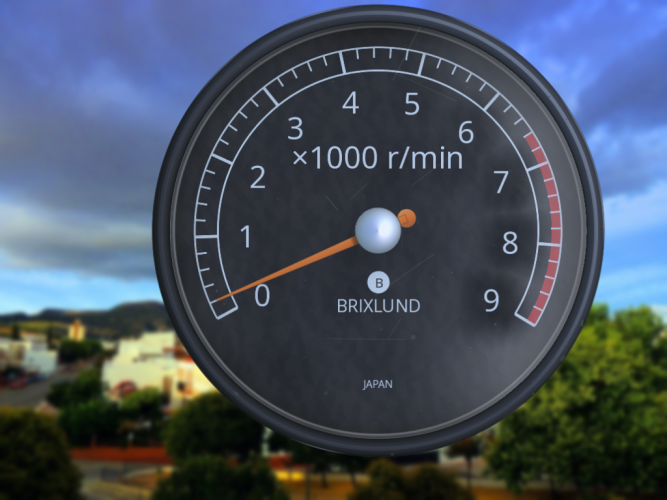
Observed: 200 rpm
